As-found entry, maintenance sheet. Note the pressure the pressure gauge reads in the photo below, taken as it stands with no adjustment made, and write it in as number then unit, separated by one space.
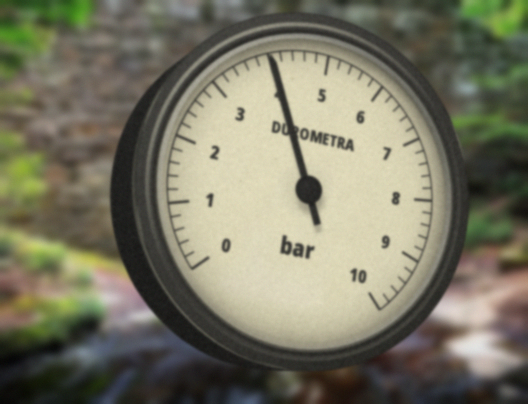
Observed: 4 bar
